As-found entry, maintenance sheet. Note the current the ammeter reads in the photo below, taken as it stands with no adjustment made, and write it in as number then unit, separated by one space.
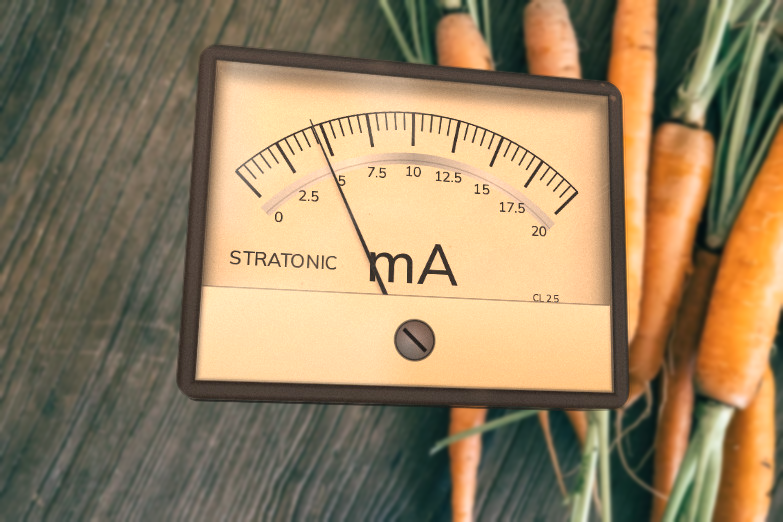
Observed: 4.5 mA
